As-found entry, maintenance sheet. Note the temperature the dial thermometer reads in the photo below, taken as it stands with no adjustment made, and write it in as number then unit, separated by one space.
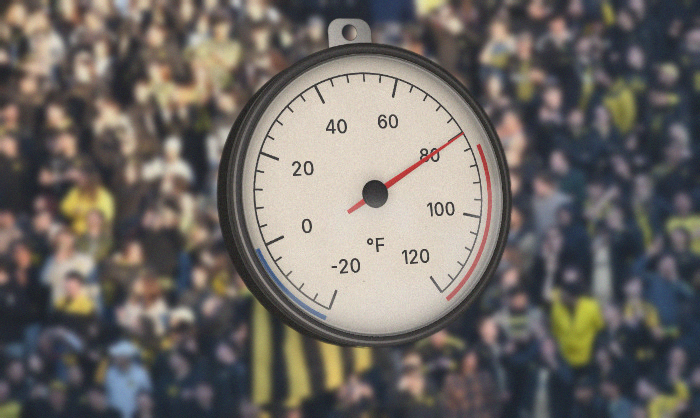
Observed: 80 °F
